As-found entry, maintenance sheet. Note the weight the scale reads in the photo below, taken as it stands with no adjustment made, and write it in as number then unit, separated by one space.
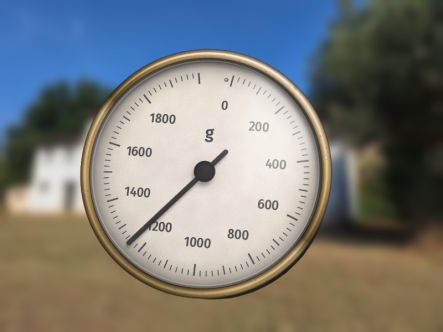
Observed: 1240 g
